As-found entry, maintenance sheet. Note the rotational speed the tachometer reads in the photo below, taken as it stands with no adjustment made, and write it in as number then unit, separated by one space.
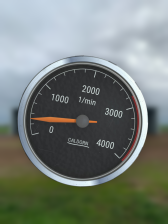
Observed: 300 rpm
